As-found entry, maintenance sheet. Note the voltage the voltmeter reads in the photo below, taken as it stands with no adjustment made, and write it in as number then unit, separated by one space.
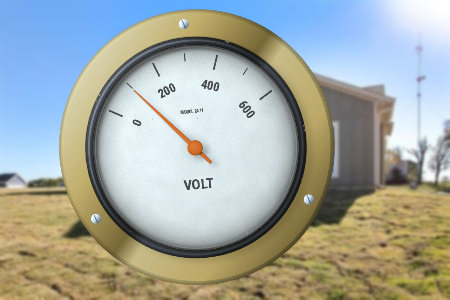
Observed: 100 V
